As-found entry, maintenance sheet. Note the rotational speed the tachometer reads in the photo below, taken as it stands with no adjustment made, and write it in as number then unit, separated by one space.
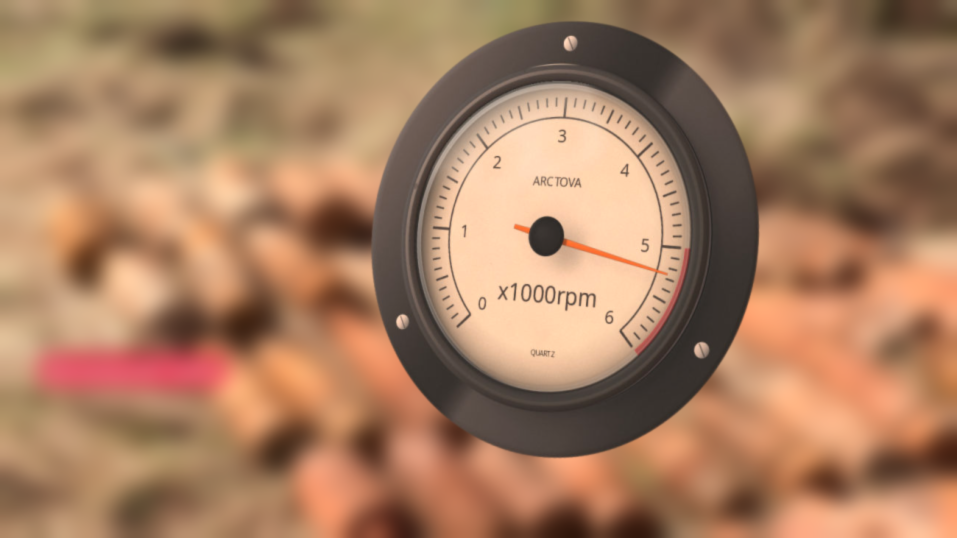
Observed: 5250 rpm
